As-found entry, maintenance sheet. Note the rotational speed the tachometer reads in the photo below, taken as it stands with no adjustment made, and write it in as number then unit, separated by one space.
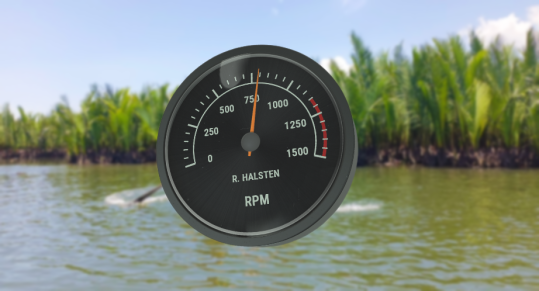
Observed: 800 rpm
